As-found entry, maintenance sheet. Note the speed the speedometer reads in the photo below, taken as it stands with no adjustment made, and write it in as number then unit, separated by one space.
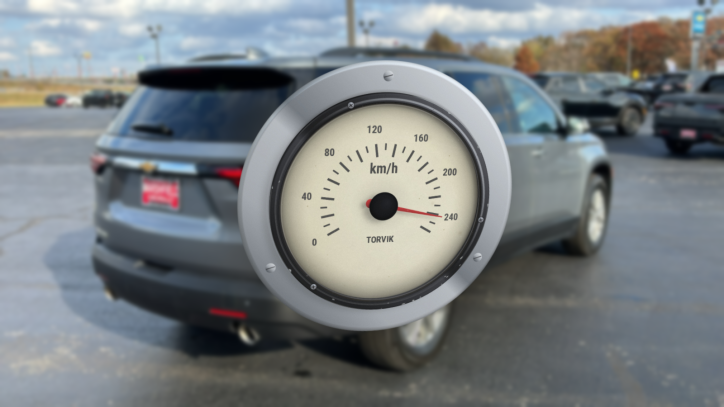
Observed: 240 km/h
